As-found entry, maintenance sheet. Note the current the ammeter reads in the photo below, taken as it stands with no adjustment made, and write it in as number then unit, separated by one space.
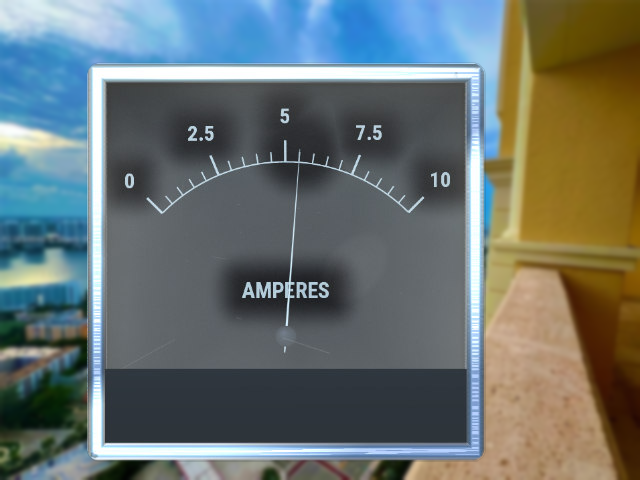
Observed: 5.5 A
